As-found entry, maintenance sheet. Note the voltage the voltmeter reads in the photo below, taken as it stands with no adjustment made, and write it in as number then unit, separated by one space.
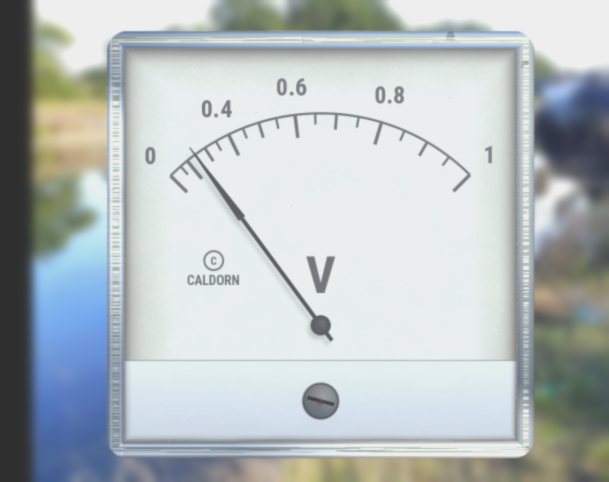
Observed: 0.25 V
